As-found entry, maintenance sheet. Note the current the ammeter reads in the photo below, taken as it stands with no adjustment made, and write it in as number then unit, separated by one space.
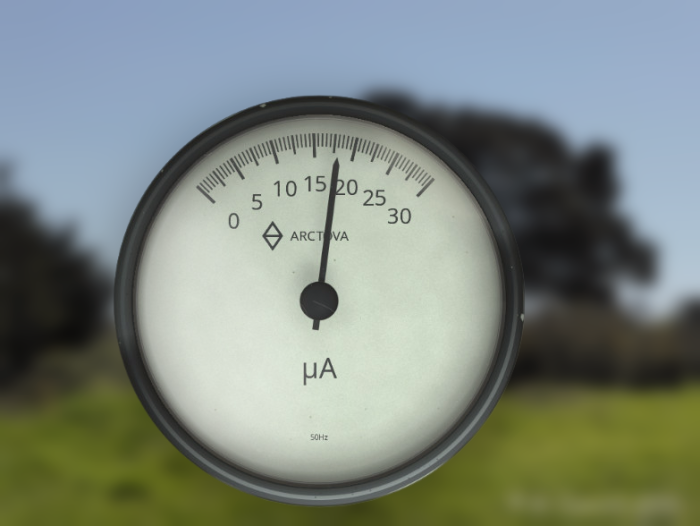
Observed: 18 µA
